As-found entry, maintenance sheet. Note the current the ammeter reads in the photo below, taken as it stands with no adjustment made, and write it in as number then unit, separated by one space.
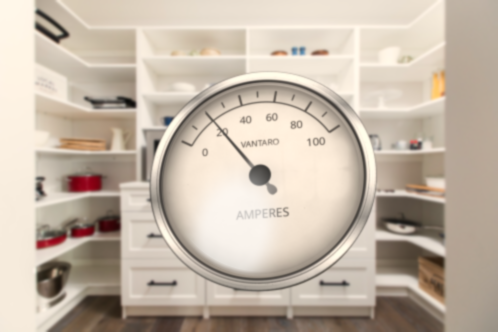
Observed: 20 A
